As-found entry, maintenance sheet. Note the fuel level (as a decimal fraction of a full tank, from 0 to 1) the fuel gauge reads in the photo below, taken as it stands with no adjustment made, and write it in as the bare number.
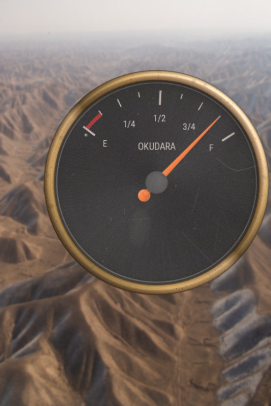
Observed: 0.875
